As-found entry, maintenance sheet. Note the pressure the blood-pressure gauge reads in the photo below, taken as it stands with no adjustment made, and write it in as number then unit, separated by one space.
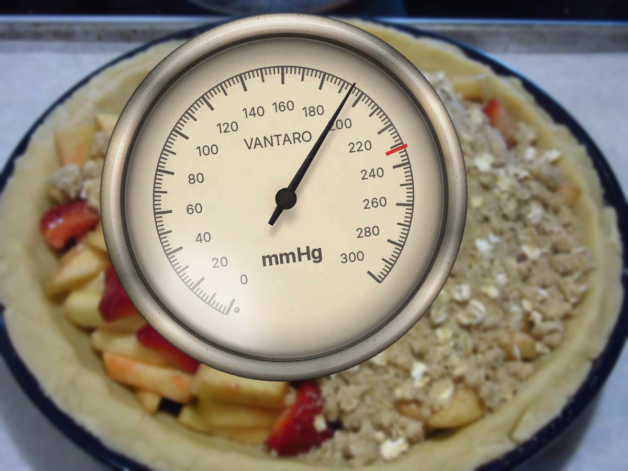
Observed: 194 mmHg
